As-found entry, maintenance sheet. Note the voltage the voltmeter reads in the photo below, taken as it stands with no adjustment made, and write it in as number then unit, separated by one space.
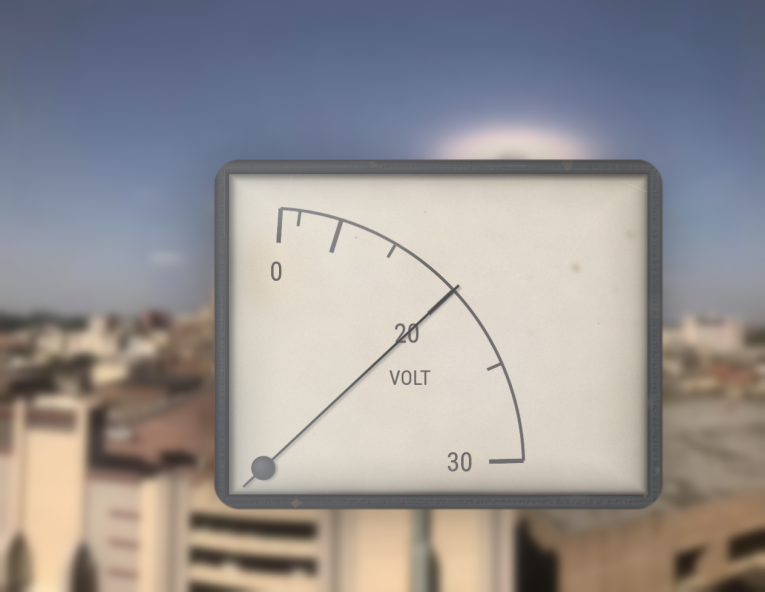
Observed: 20 V
